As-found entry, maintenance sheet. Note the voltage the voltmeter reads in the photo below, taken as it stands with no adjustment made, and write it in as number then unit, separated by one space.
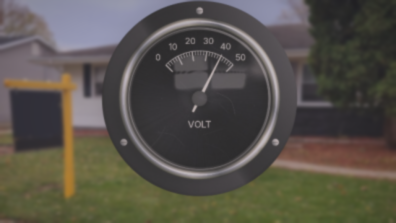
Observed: 40 V
